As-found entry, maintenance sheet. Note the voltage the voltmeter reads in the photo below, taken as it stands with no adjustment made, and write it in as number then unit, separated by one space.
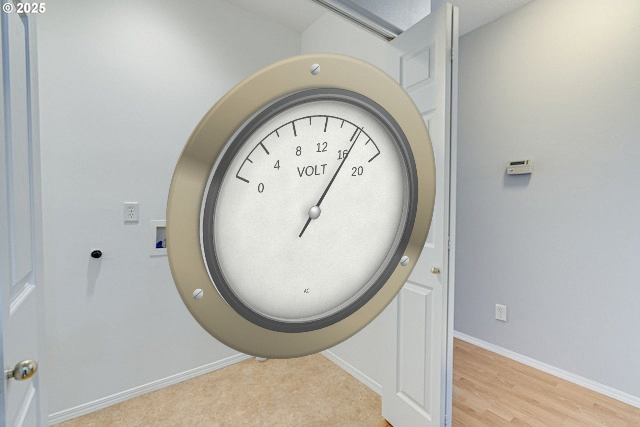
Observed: 16 V
